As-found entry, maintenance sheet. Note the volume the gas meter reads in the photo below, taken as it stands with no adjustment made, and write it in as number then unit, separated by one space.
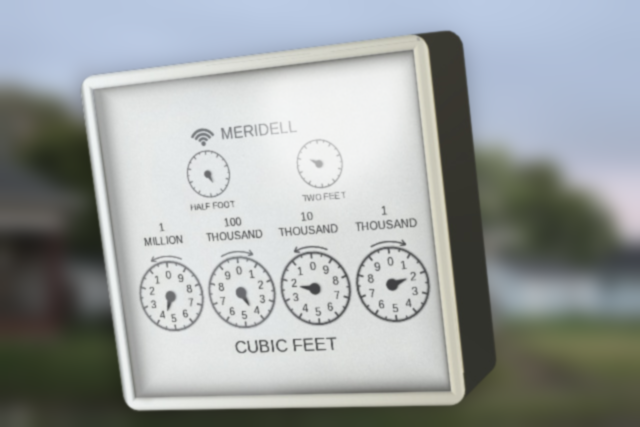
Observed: 442200 ft³
